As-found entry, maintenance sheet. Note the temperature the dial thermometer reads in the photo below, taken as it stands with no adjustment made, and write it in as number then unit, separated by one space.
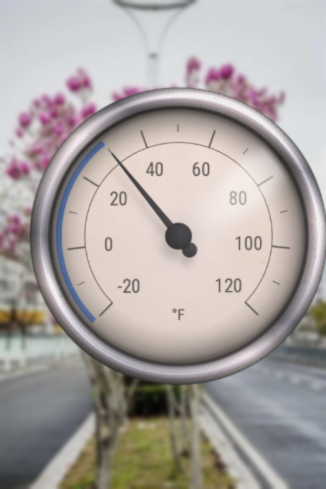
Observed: 30 °F
